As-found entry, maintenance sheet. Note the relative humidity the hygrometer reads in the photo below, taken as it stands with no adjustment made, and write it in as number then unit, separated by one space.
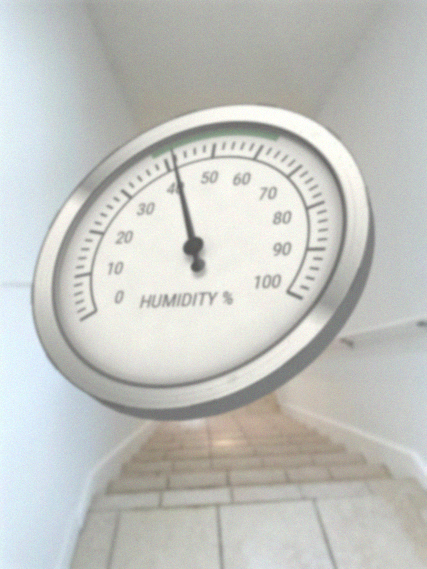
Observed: 42 %
